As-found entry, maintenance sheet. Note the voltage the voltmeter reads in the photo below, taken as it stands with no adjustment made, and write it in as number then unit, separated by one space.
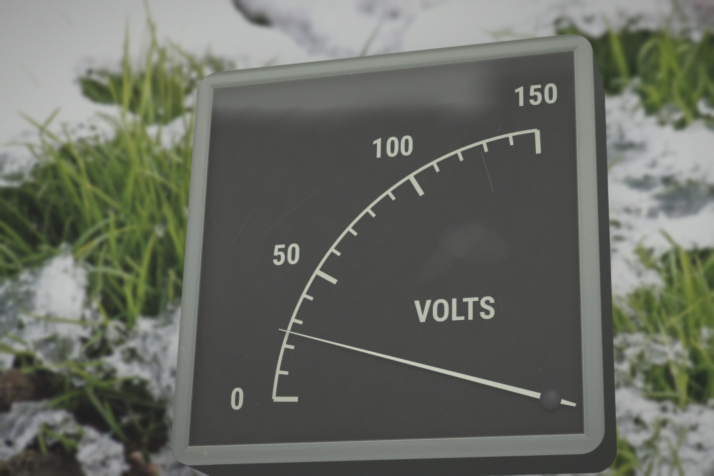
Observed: 25 V
